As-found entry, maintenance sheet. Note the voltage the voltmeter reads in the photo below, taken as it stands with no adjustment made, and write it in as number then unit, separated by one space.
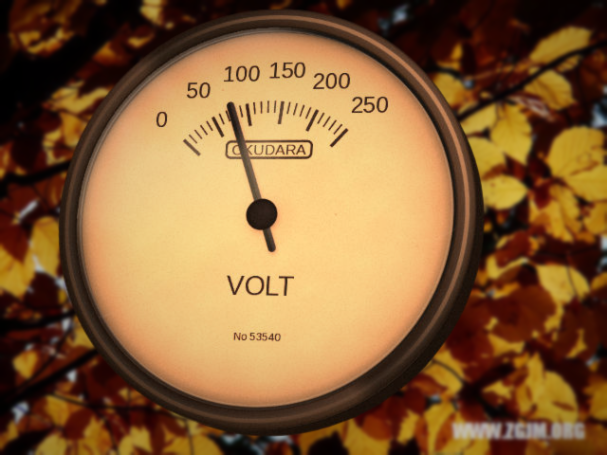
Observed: 80 V
